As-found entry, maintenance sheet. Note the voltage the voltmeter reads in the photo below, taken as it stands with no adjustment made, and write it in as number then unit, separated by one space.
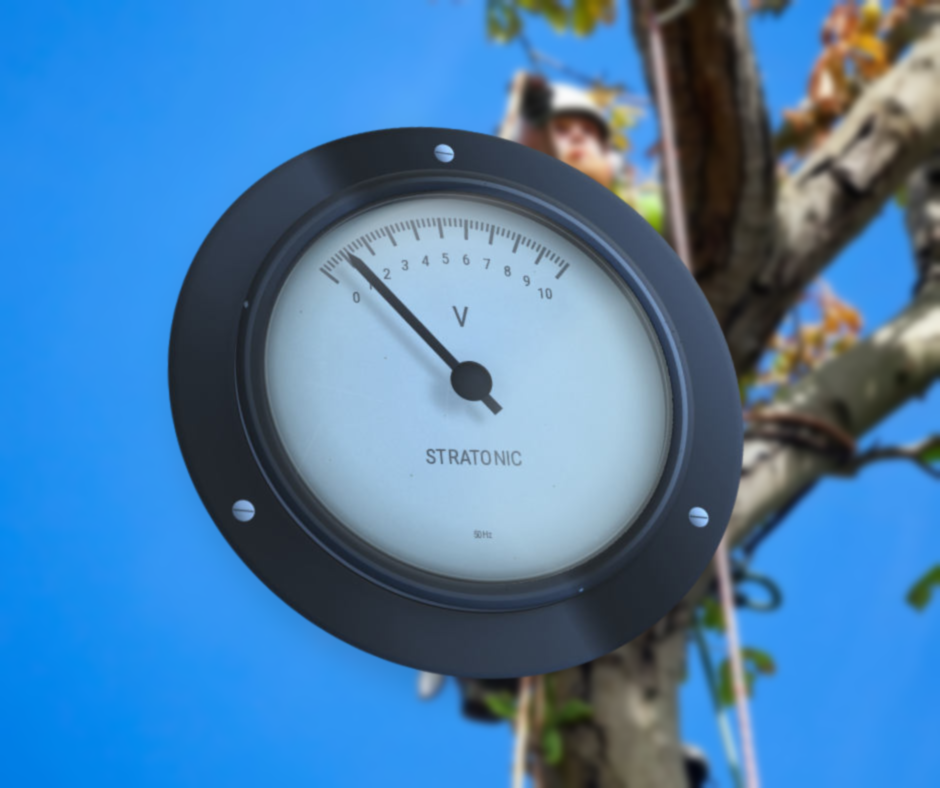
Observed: 1 V
